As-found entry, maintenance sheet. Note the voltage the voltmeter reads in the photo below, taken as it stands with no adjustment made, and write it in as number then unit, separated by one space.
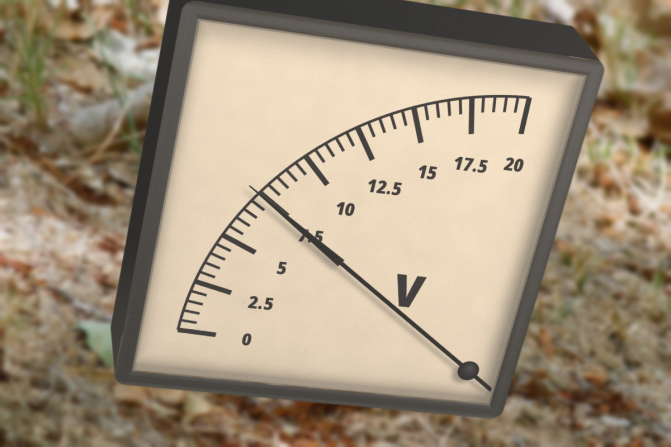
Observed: 7.5 V
